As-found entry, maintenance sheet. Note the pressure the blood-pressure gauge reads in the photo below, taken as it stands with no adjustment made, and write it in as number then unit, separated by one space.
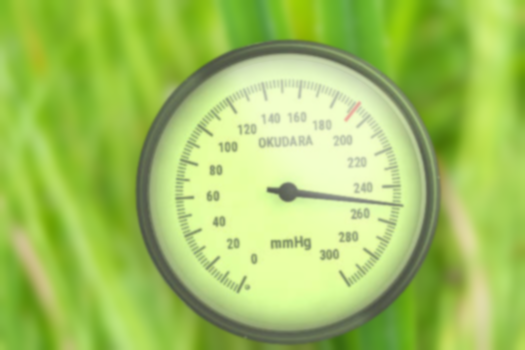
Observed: 250 mmHg
